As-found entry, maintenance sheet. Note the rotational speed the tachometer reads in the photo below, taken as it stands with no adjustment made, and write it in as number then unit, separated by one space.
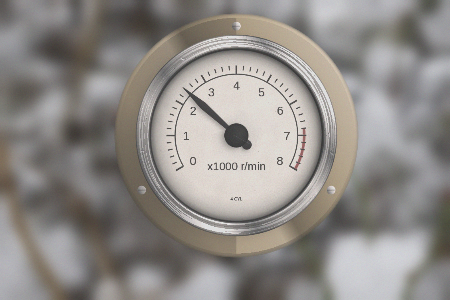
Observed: 2400 rpm
